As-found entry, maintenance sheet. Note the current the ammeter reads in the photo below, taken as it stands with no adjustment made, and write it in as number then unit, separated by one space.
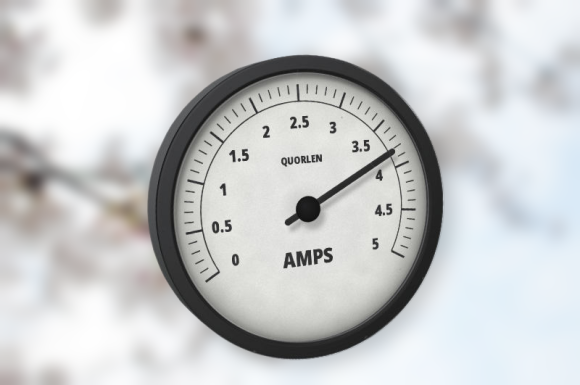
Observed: 3.8 A
